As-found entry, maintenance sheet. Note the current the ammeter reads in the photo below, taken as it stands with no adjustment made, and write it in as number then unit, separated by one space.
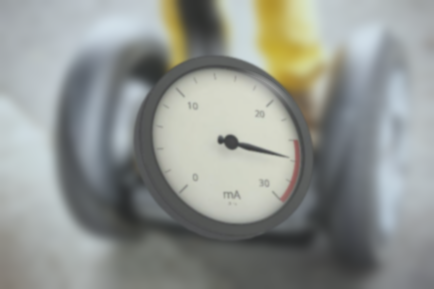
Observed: 26 mA
